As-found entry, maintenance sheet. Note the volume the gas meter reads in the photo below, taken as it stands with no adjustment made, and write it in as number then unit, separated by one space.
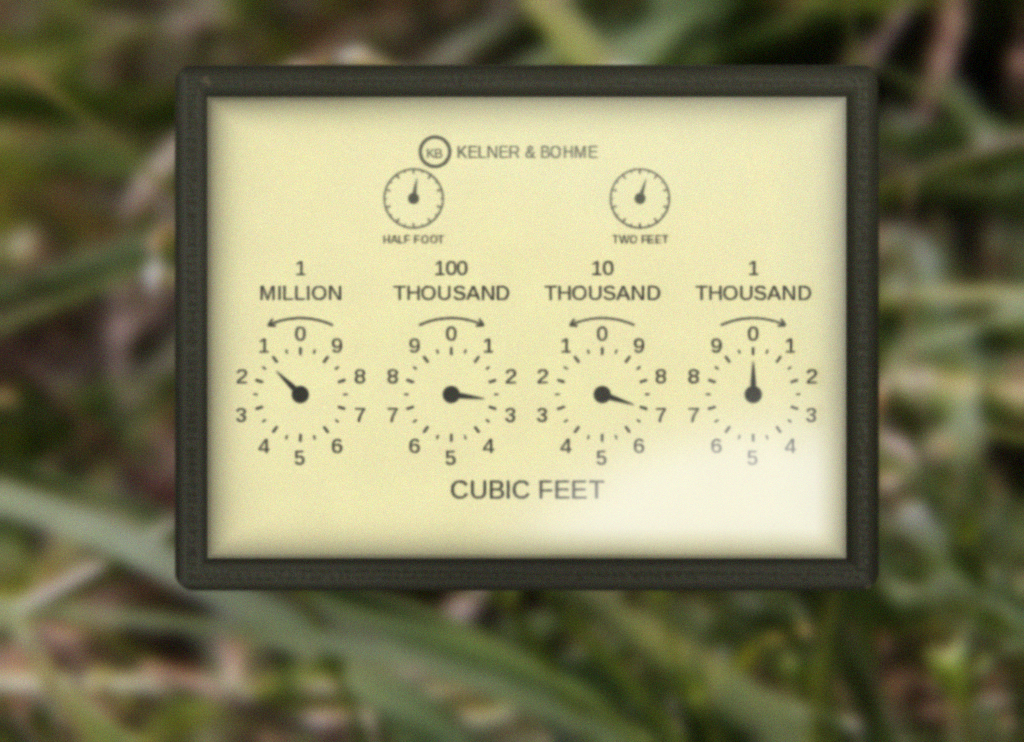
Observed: 127000 ft³
